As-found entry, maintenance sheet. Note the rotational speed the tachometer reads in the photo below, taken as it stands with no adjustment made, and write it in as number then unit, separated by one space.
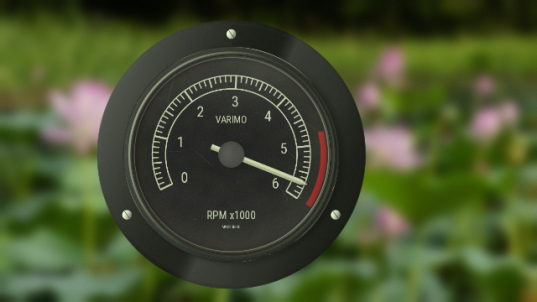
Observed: 5700 rpm
